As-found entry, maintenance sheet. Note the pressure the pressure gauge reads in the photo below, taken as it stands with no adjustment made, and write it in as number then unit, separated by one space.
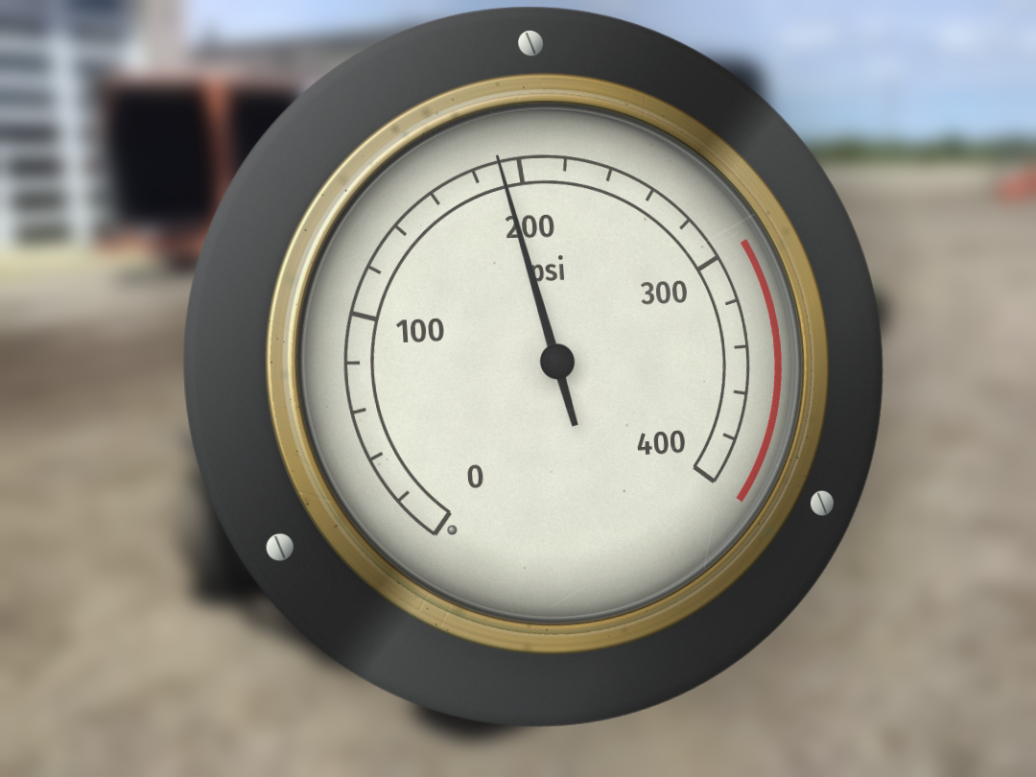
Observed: 190 psi
